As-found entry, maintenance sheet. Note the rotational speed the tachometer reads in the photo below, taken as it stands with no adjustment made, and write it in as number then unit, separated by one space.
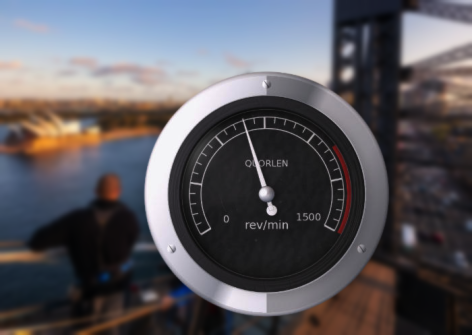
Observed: 650 rpm
